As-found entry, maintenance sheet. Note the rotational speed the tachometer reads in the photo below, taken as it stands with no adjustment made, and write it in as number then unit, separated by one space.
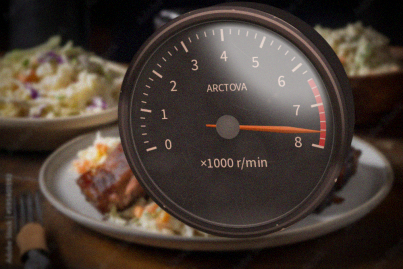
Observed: 7600 rpm
